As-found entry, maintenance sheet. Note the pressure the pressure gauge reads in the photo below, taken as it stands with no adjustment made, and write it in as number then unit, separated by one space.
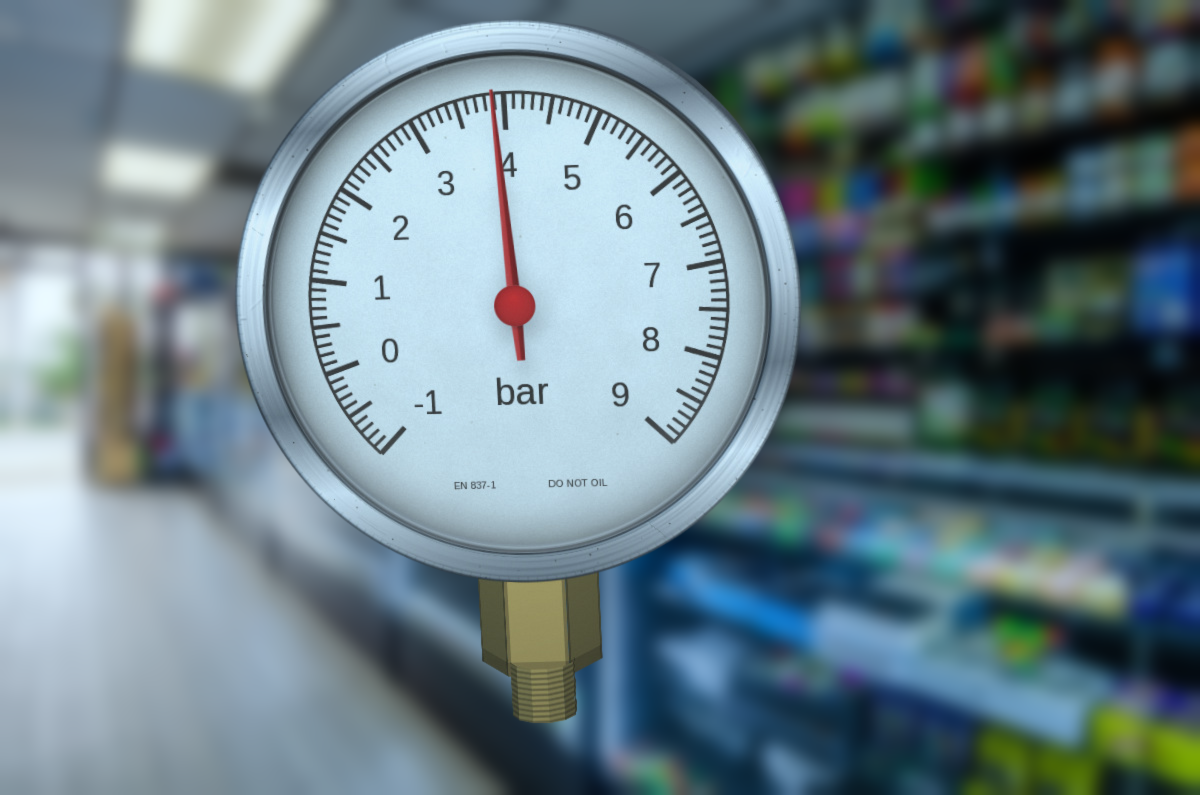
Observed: 3.9 bar
